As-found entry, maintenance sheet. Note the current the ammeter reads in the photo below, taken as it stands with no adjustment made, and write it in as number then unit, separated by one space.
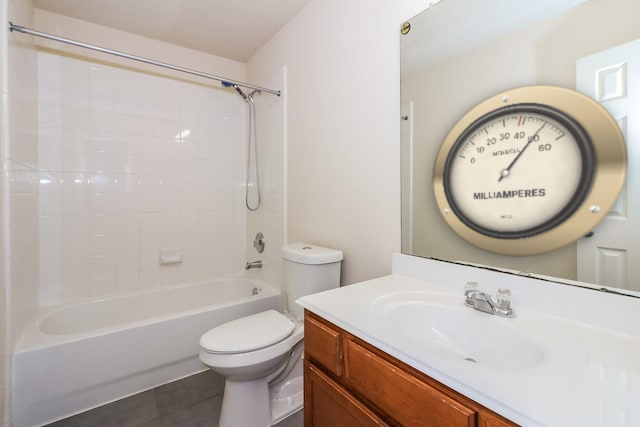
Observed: 50 mA
